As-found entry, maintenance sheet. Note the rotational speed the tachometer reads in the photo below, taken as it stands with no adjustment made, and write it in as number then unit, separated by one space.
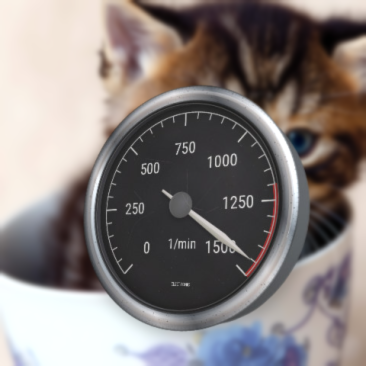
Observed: 1450 rpm
